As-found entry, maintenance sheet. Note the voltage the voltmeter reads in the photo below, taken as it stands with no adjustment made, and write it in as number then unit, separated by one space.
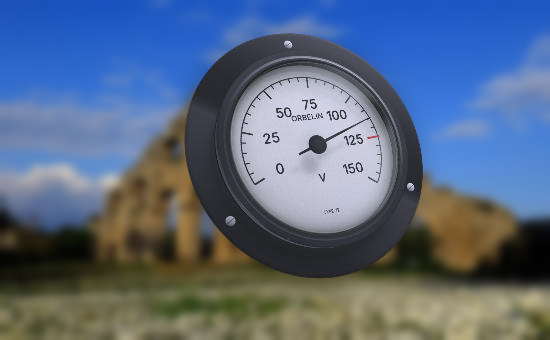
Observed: 115 V
